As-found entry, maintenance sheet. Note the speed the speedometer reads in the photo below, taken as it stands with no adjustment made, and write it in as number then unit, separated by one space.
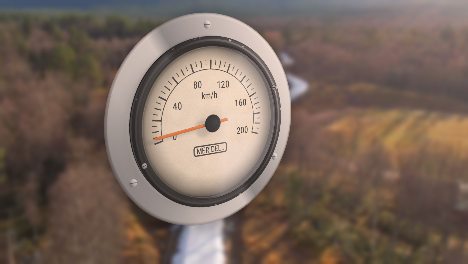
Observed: 5 km/h
